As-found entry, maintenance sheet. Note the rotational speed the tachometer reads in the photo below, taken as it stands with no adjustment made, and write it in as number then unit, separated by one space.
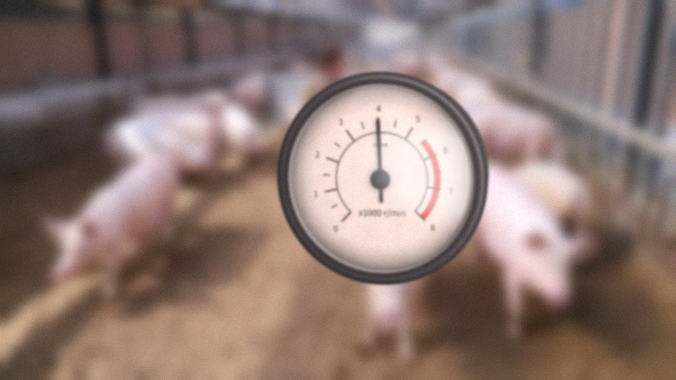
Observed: 4000 rpm
